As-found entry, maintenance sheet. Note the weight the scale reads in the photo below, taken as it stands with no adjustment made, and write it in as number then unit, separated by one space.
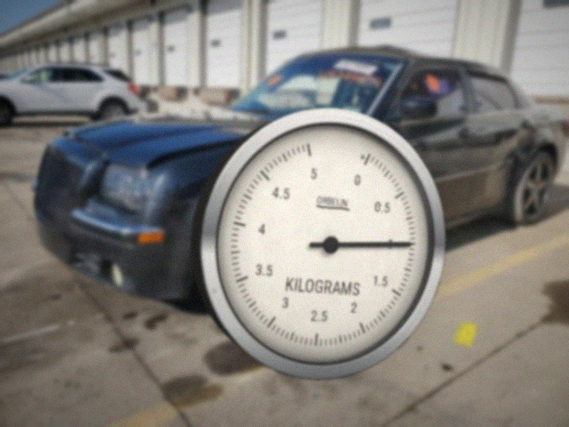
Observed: 1 kg
